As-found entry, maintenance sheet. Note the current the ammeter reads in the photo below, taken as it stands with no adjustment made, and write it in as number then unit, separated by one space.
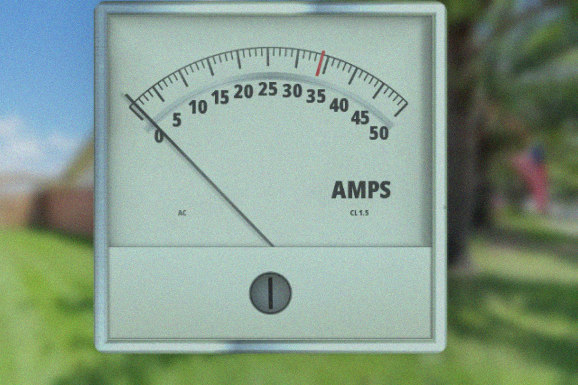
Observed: 1 A
